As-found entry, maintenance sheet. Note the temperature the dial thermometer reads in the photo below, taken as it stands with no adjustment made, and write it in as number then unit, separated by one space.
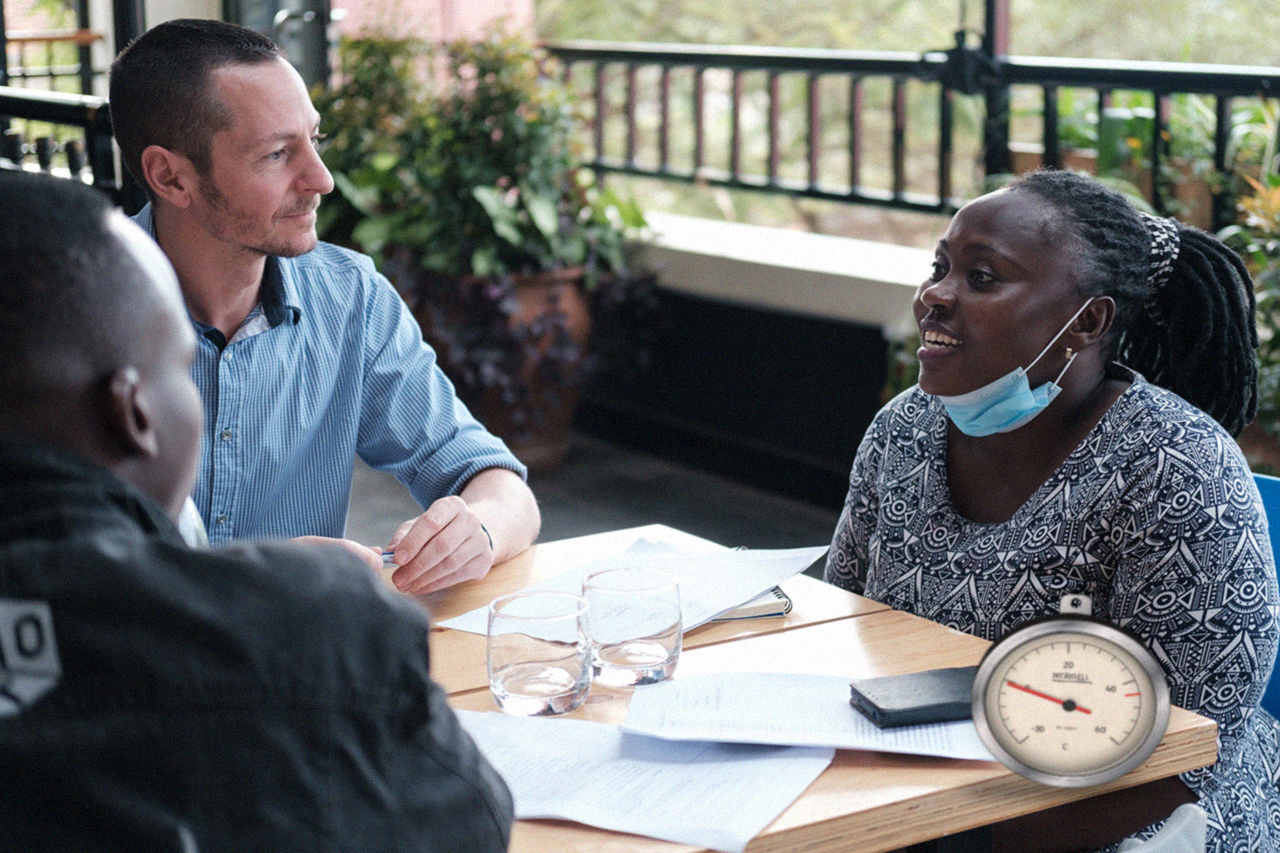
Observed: 0 °C
